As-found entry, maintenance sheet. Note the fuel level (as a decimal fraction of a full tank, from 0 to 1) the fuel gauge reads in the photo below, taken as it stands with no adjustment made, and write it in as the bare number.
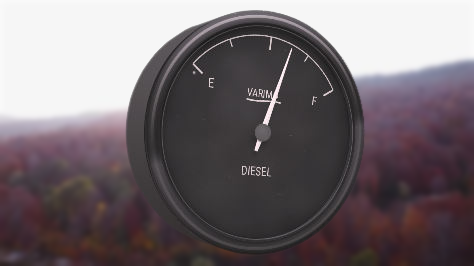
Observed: 0.625
